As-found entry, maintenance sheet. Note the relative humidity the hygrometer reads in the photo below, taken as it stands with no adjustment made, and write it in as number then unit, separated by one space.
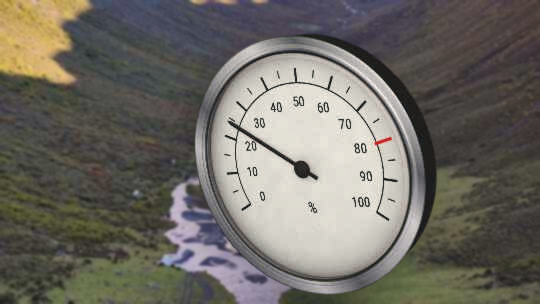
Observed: 25 %
